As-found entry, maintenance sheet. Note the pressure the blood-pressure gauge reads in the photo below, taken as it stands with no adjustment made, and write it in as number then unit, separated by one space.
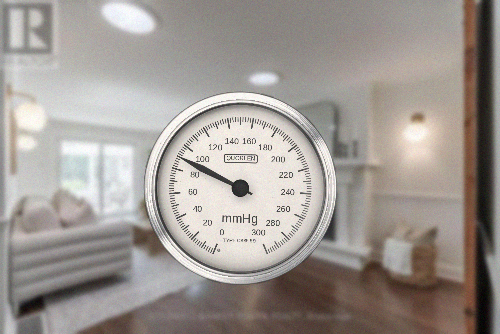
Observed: 90 mmHg
